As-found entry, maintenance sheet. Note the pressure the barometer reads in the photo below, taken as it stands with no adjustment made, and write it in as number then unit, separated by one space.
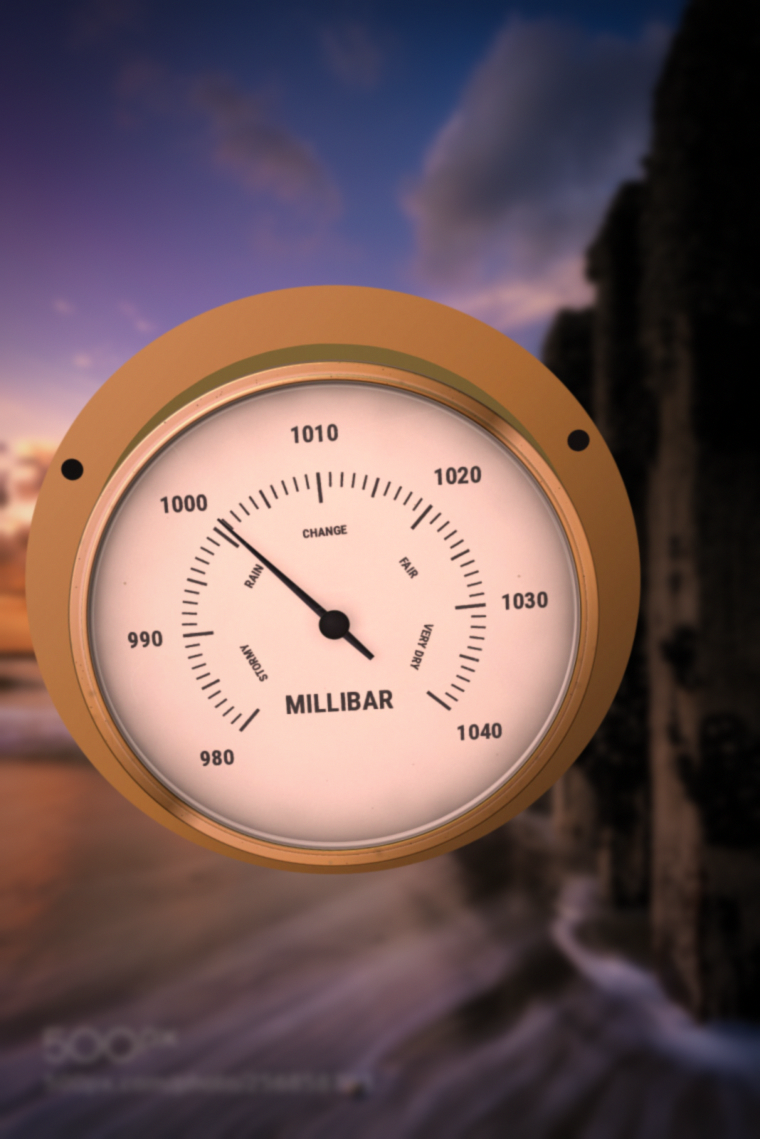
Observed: 1001 mbar
